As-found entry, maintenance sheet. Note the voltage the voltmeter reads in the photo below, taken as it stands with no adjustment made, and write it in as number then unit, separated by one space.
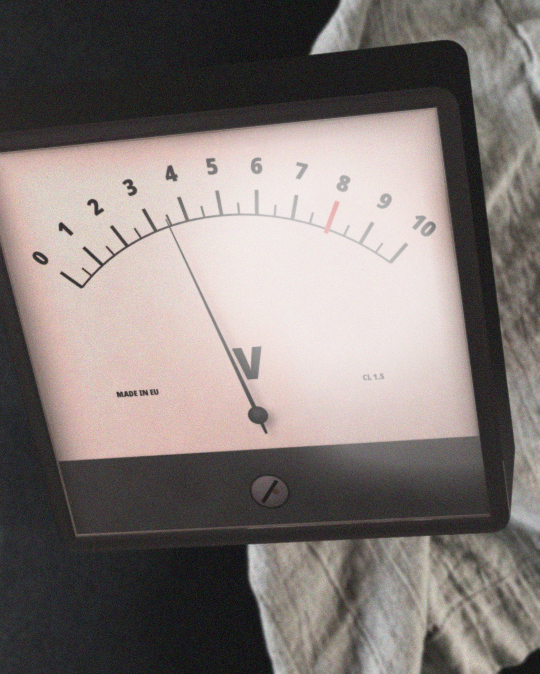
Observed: 3.5 V
